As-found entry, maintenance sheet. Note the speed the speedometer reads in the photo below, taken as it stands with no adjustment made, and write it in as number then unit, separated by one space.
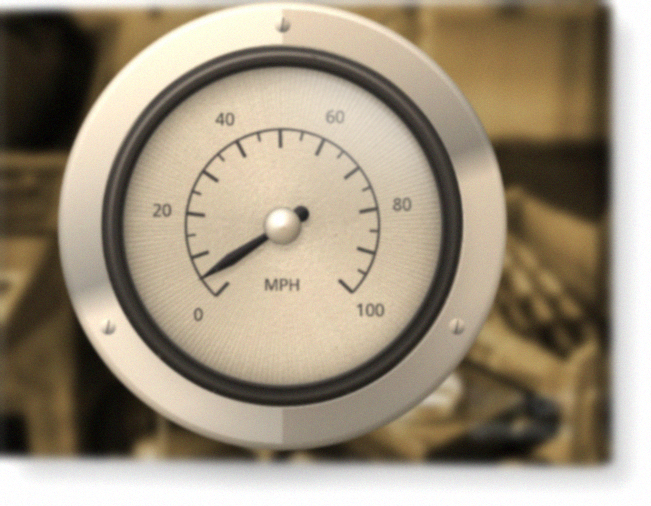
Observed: 5 mph
